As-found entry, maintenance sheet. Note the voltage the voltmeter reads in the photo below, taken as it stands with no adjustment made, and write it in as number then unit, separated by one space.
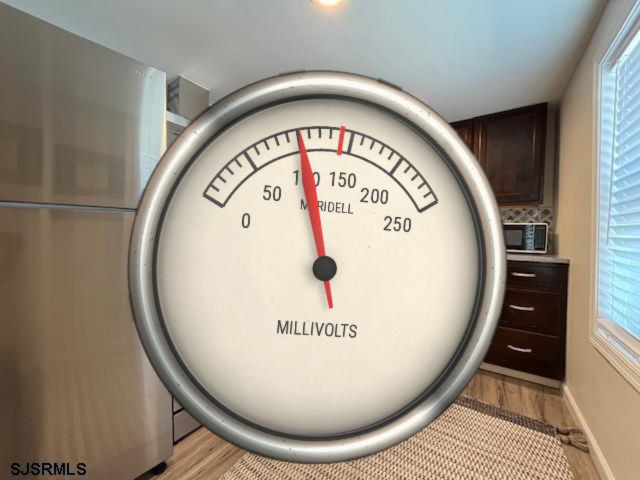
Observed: 100 mV
